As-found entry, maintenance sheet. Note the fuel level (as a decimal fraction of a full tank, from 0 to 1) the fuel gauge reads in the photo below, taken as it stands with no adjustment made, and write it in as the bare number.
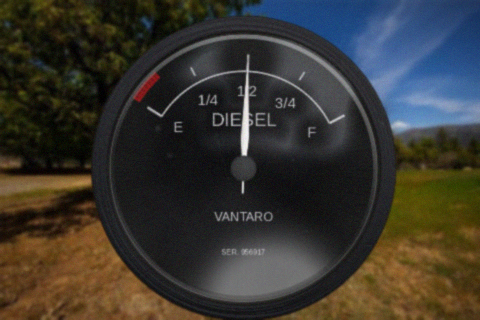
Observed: 0.5
